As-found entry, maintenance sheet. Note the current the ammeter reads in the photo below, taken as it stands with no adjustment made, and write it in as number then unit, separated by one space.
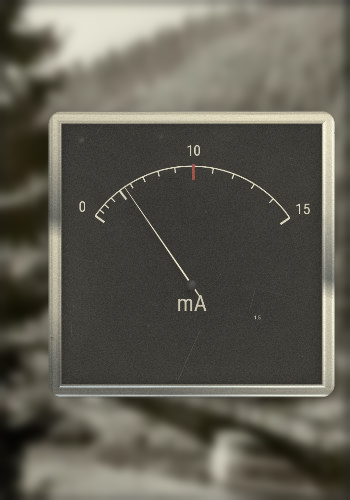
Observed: 5.5 mA
